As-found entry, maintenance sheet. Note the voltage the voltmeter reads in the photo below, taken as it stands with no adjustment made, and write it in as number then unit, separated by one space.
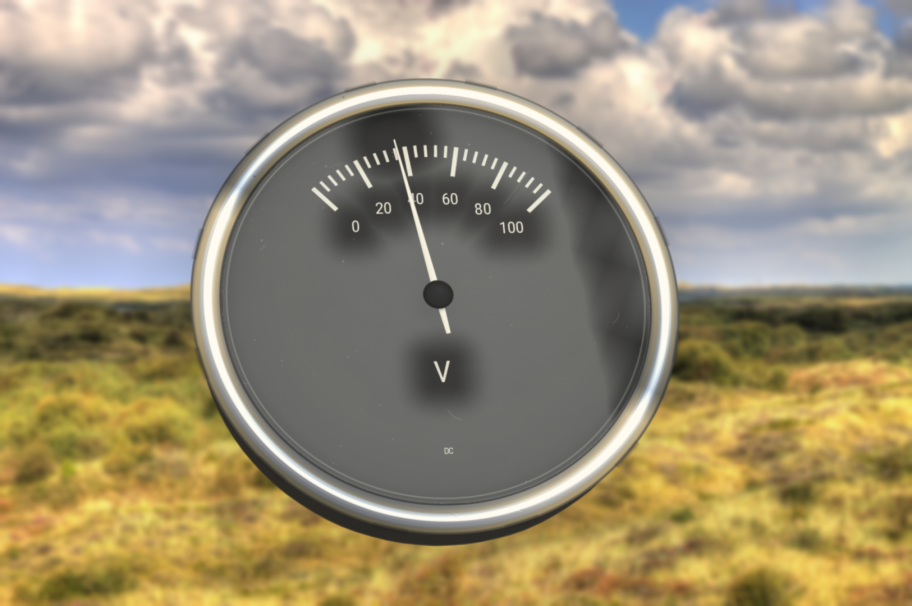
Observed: 36 V
